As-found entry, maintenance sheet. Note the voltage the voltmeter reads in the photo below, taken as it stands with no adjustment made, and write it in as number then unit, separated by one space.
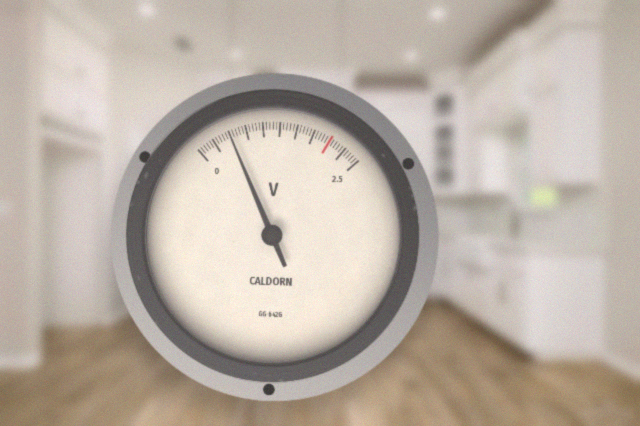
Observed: 0.5 V
